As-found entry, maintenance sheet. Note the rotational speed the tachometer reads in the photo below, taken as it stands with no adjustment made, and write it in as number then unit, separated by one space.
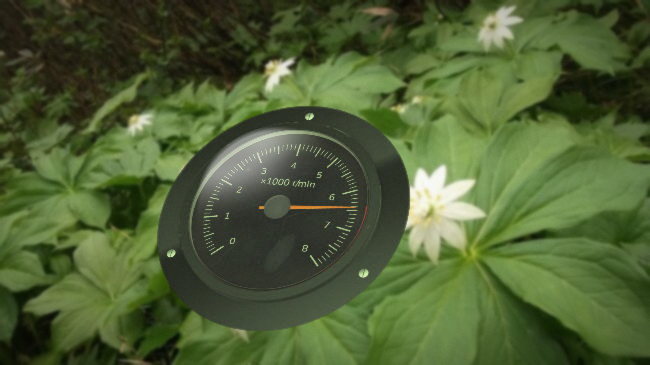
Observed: 6500 rpm
